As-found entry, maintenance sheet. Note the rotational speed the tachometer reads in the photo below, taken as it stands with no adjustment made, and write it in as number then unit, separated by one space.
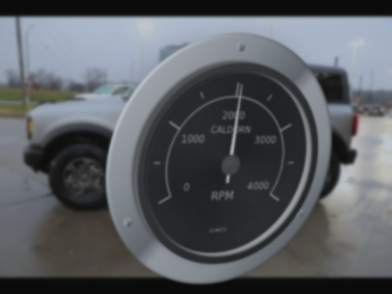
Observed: 2000 rpm
